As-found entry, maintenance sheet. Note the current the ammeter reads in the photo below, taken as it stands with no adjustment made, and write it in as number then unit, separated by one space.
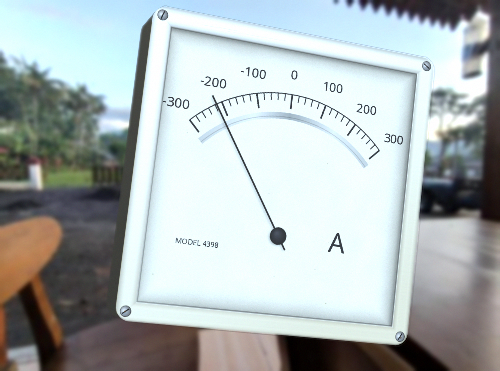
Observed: -220 A
